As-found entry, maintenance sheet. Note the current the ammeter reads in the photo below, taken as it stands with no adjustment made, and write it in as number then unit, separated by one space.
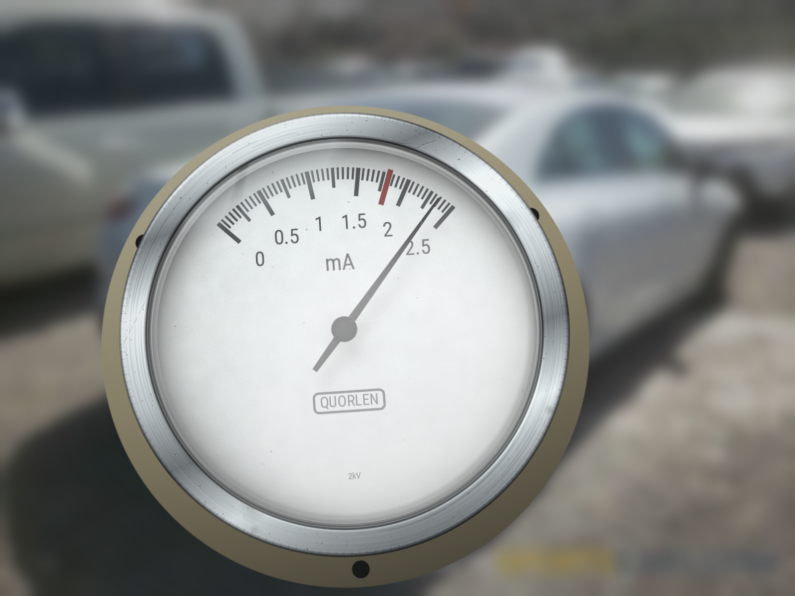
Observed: 2.35 mA
